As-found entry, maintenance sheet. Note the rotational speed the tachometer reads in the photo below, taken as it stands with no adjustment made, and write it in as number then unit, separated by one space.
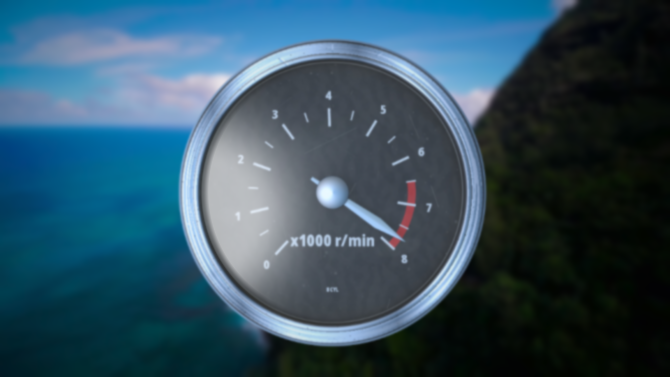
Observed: 7750 rpm
